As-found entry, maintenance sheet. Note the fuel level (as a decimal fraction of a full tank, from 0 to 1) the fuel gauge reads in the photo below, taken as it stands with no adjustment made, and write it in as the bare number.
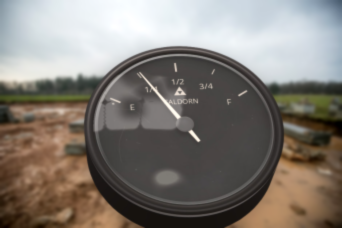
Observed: 0.25
